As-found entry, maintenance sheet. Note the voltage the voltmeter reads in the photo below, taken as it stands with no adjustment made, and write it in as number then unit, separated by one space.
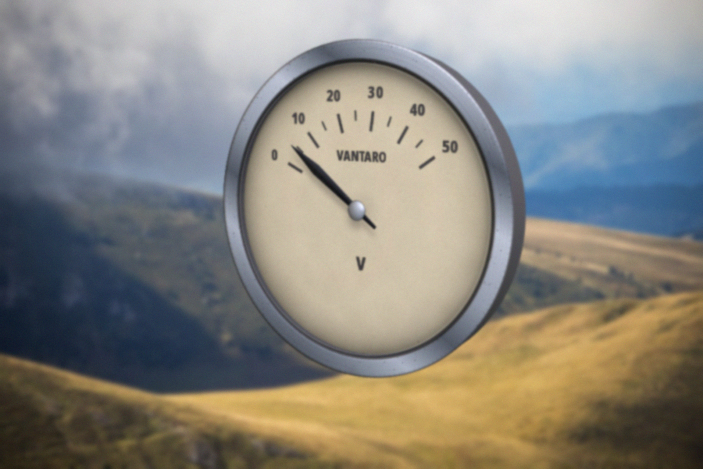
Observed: 5 V
